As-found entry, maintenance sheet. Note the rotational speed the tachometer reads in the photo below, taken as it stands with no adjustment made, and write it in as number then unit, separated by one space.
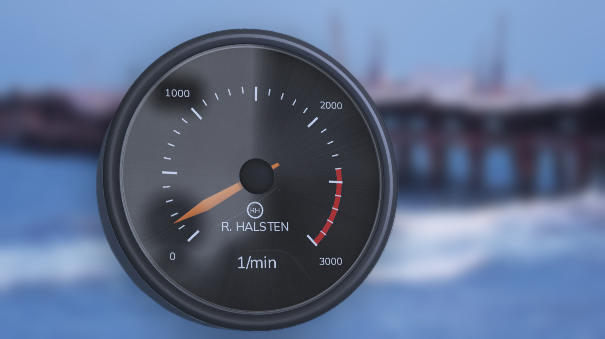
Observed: 150 rpm
